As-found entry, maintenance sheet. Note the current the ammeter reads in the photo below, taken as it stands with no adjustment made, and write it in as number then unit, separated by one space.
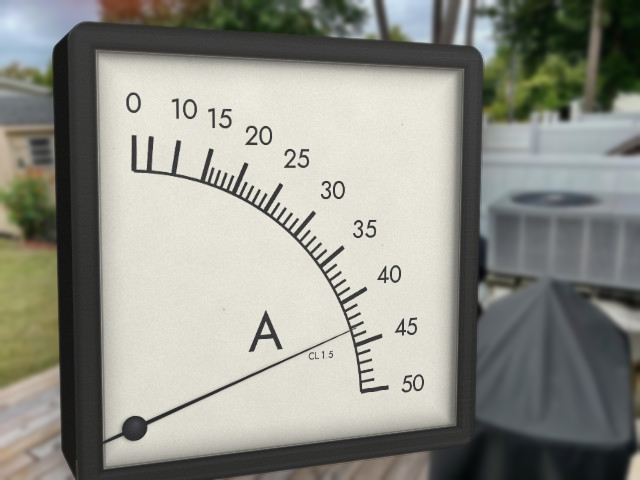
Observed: 43 A
